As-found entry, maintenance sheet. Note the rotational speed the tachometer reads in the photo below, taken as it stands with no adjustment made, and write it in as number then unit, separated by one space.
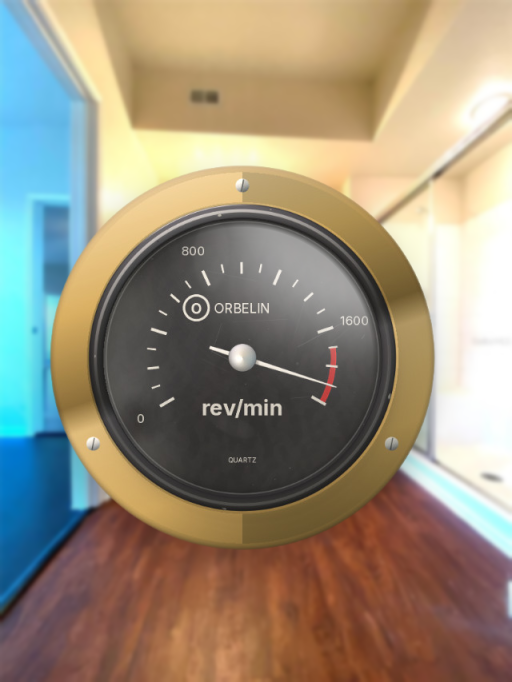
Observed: 1900 rpm
